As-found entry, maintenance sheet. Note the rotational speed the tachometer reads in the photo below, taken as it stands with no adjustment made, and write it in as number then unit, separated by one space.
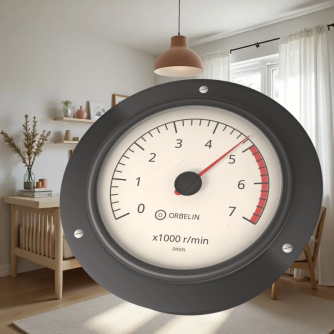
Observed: 4800 rpm
